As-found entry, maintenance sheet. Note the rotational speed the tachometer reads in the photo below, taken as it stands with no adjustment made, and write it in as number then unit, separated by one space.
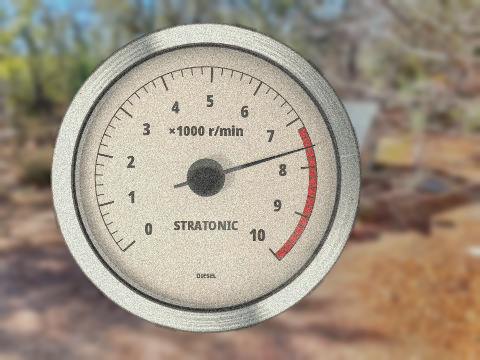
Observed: 7600 rpm
